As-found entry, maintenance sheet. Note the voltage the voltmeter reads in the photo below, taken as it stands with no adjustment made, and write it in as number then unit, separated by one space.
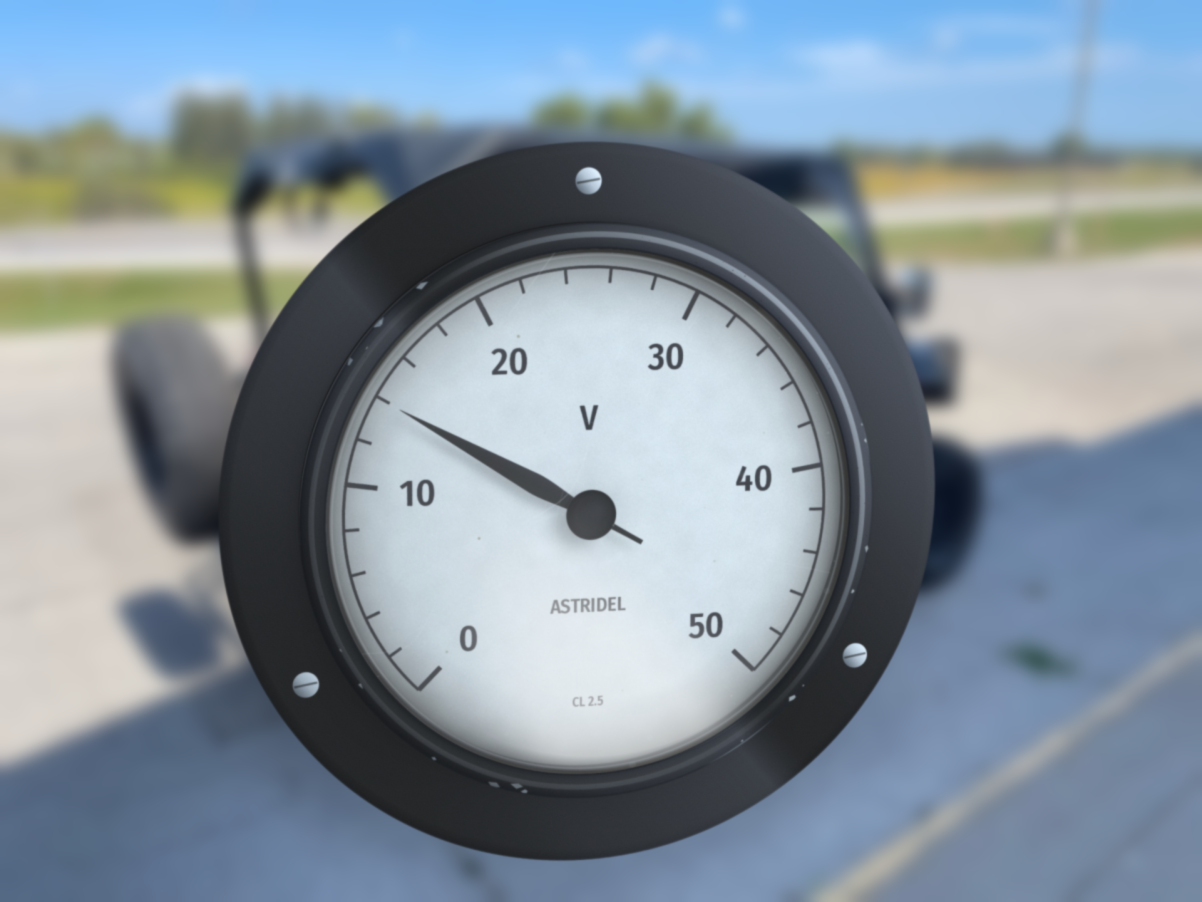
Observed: 14 V
